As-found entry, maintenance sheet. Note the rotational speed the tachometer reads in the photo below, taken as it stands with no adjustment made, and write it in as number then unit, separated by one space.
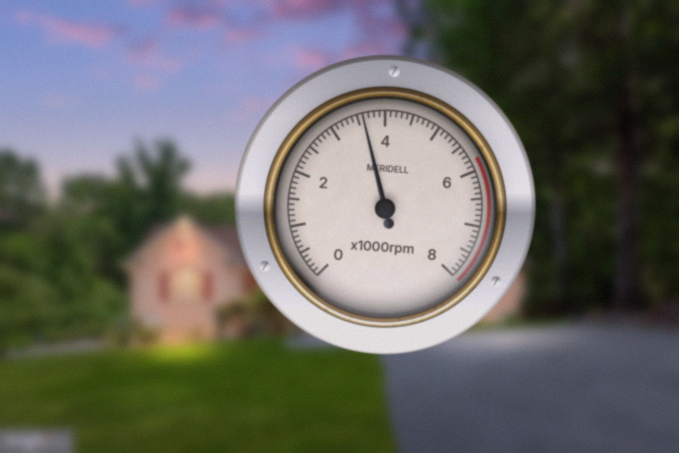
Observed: 3600 rpm
